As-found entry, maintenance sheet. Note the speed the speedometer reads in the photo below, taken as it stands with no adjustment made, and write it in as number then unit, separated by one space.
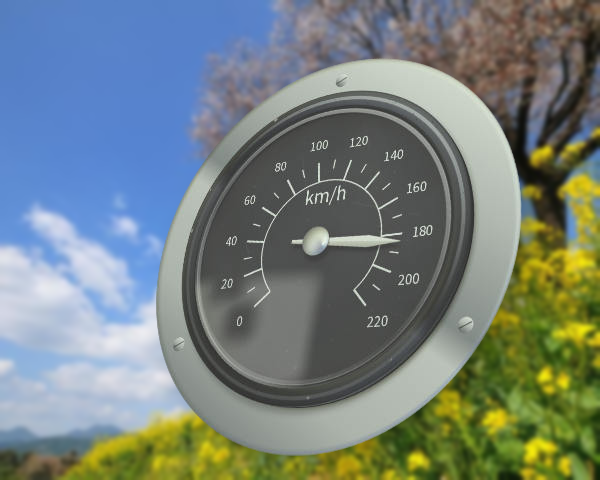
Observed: 185 km/h
